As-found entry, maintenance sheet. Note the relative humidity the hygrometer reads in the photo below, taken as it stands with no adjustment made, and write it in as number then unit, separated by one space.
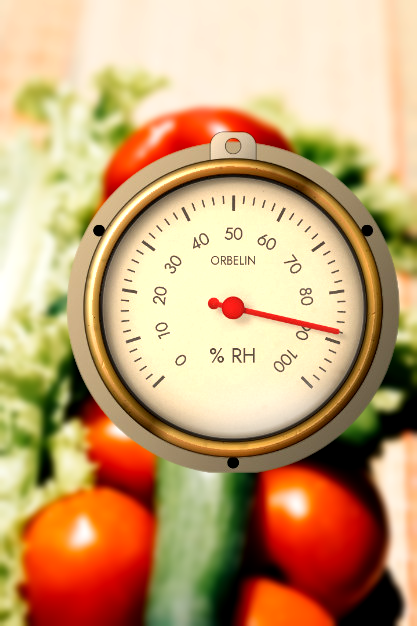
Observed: 88 %
